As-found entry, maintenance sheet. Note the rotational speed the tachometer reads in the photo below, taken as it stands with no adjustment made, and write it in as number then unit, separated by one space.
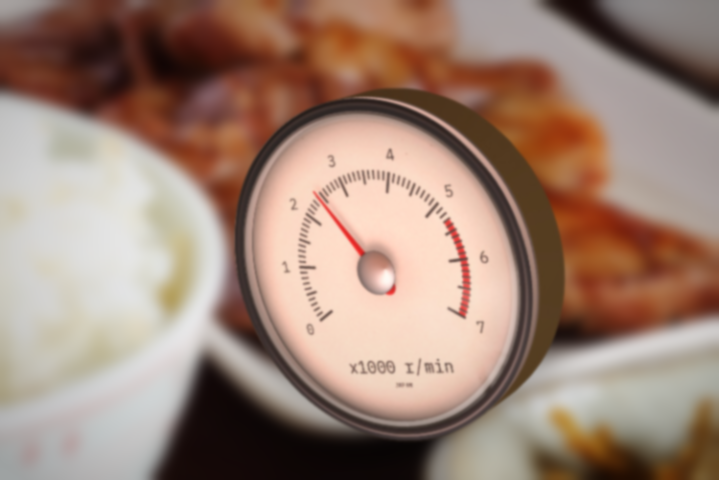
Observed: 2500 rpm
